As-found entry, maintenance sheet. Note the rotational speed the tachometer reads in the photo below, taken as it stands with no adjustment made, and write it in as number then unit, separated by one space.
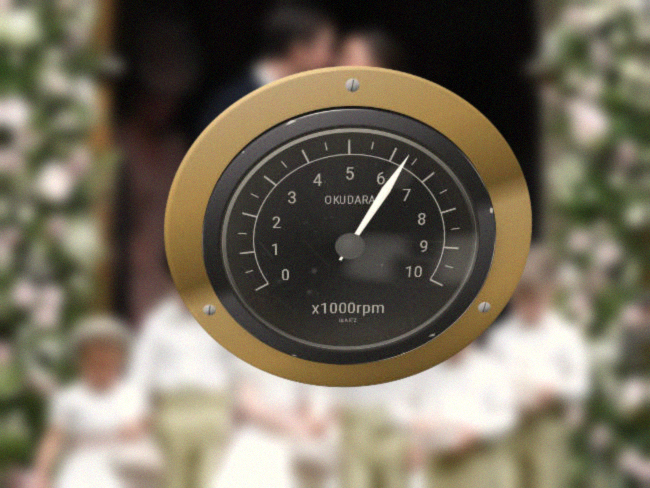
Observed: 6250 rpm
